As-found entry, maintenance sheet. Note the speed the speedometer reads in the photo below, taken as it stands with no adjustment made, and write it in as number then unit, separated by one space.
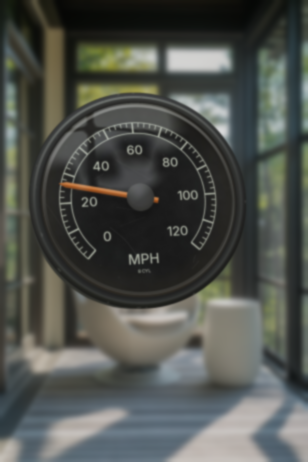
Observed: 26 mph
